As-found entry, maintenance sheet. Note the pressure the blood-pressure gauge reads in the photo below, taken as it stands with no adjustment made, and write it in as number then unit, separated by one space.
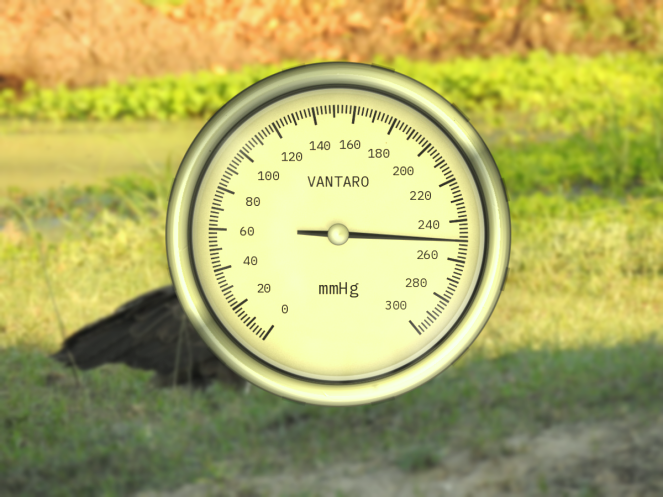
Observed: 250 mmHg
